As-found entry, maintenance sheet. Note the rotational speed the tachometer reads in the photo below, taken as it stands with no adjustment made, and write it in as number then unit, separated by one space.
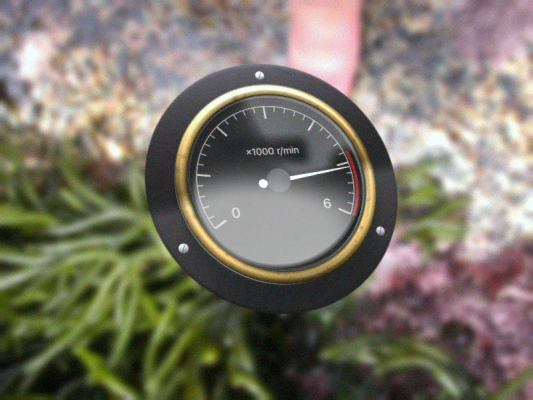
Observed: 5100 rpm
